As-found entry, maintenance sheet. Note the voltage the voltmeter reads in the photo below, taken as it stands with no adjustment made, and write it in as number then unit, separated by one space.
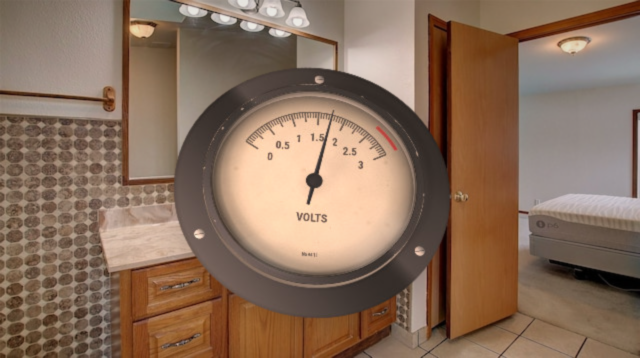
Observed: 1.75 V
